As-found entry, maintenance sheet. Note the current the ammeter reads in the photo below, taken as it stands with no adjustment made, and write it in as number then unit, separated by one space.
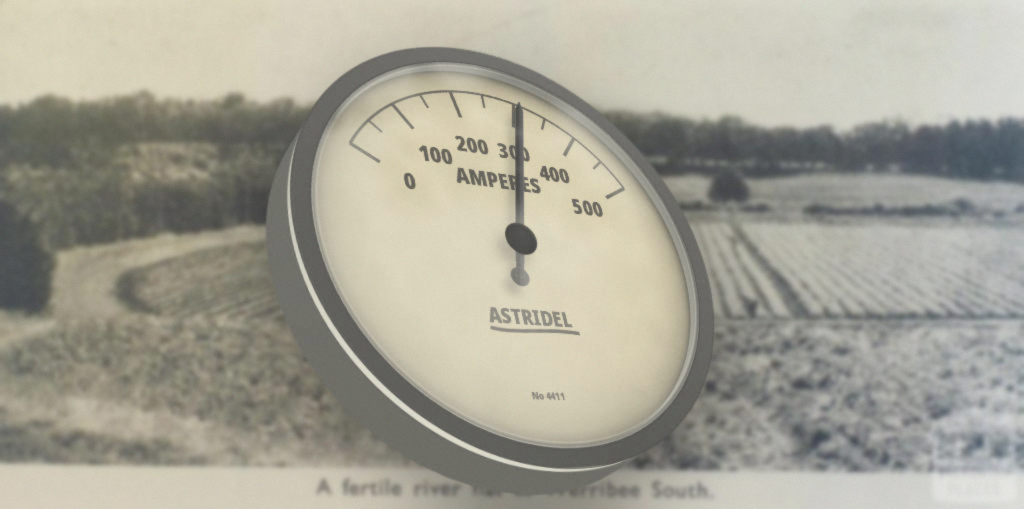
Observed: 300 A
